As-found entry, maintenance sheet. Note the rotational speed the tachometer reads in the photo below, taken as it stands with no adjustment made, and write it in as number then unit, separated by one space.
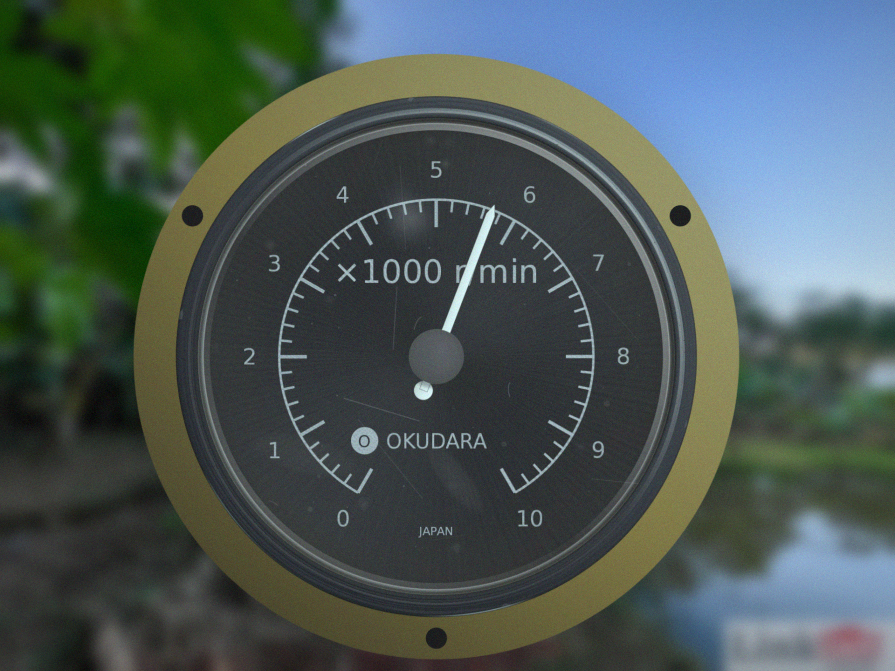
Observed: 5700 rpm
